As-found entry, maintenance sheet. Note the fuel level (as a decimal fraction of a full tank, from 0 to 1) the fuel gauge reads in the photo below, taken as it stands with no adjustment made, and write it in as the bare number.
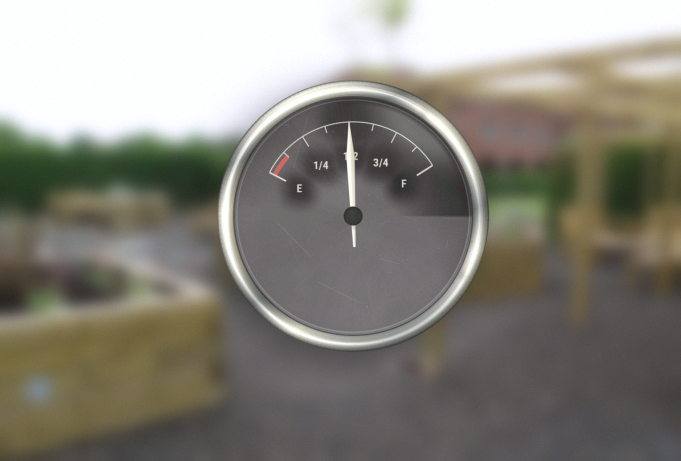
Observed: 0.5
